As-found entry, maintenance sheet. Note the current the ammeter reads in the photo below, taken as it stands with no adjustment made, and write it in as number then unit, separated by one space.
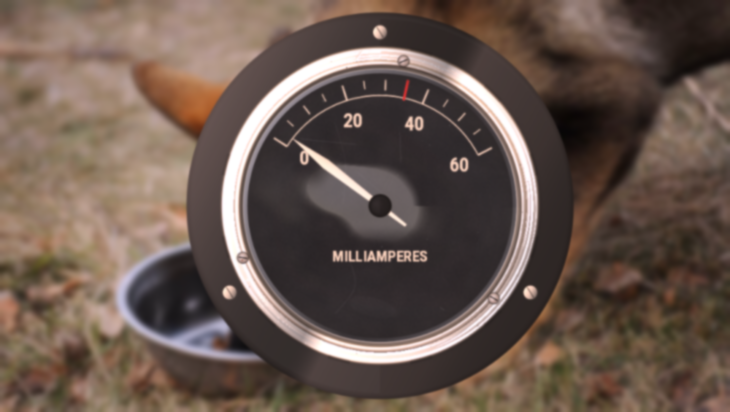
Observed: 2.5 mA
